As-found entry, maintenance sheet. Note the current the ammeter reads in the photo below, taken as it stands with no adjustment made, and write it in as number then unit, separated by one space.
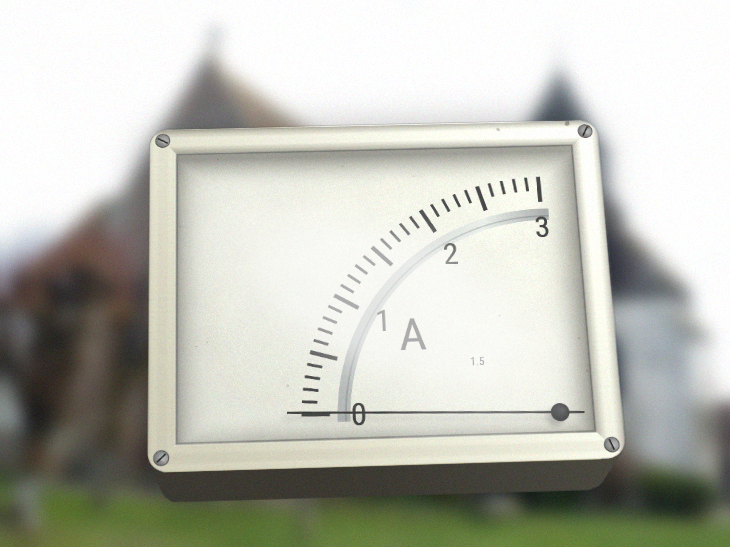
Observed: 0 A
